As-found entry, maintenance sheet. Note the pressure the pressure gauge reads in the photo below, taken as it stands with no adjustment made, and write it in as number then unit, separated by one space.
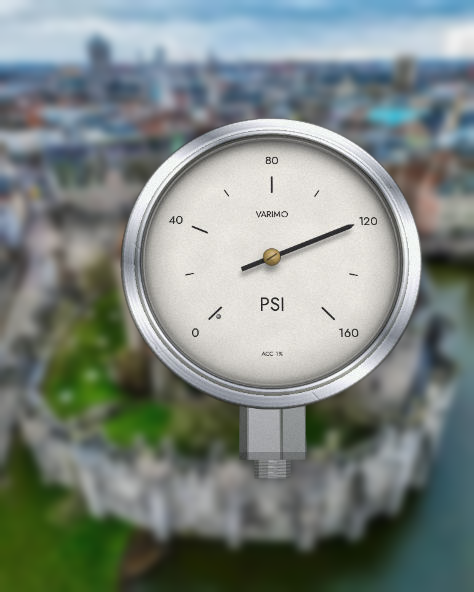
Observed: 120 psi
